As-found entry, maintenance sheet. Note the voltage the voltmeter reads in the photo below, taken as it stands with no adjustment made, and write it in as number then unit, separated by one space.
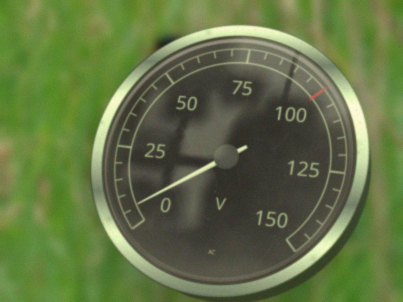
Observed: 5 V
